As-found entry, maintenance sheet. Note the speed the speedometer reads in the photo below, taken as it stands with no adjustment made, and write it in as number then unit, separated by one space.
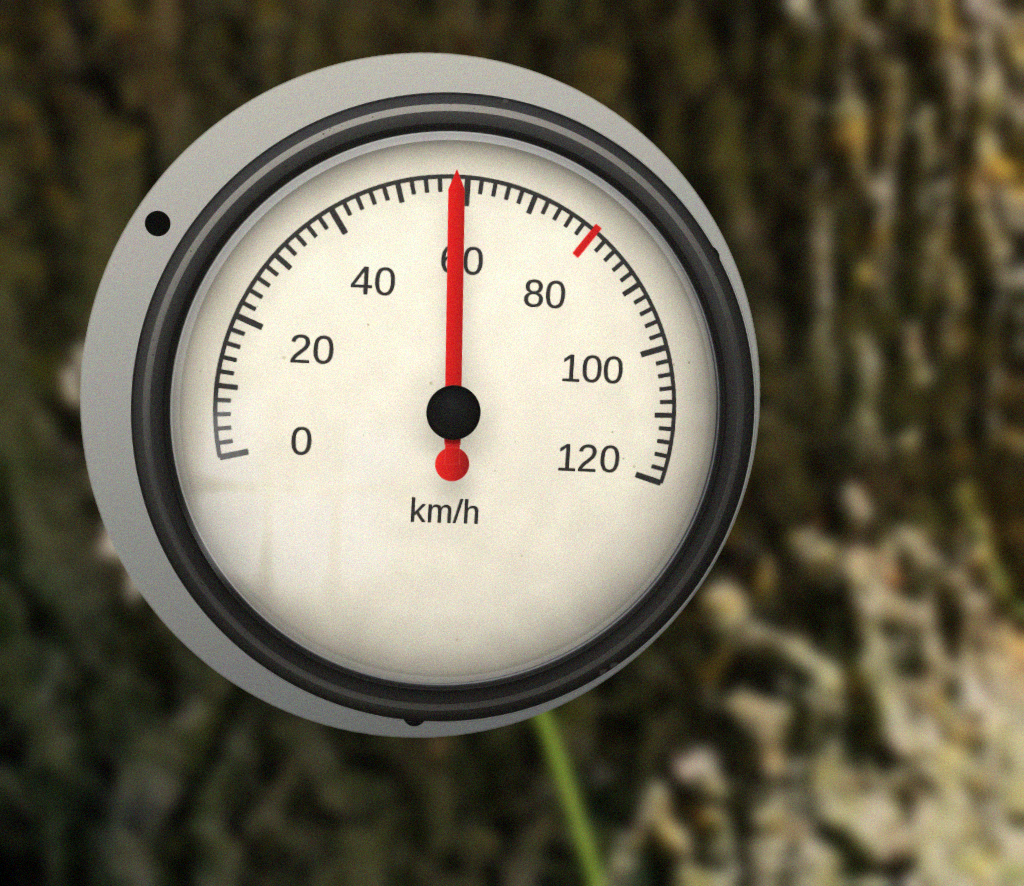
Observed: 58 km/h
